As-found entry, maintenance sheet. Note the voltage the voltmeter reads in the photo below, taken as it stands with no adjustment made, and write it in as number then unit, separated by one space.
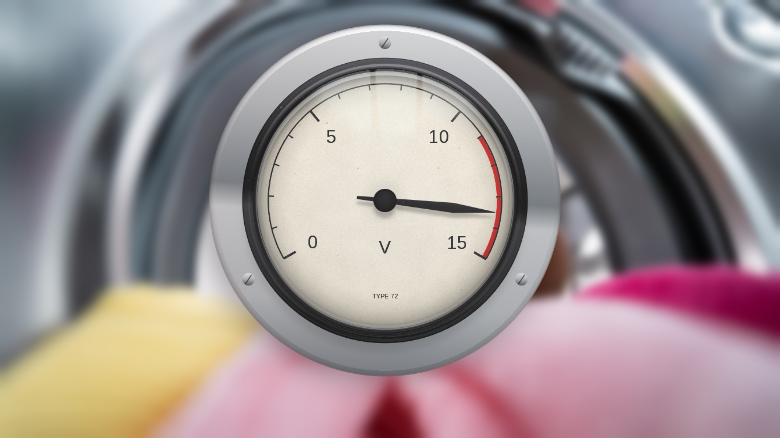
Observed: 13.5 V
